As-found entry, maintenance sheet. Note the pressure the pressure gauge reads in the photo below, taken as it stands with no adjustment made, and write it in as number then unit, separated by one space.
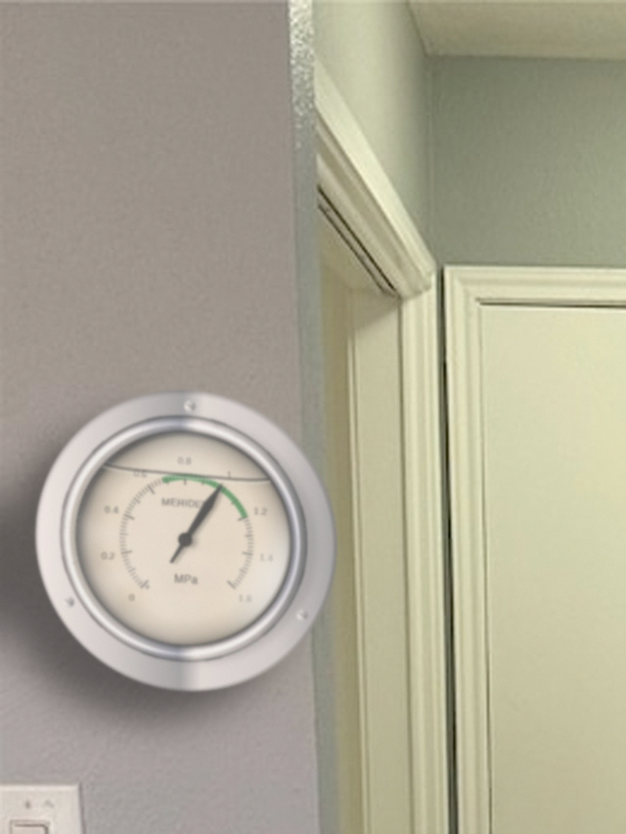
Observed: 1 MPa
